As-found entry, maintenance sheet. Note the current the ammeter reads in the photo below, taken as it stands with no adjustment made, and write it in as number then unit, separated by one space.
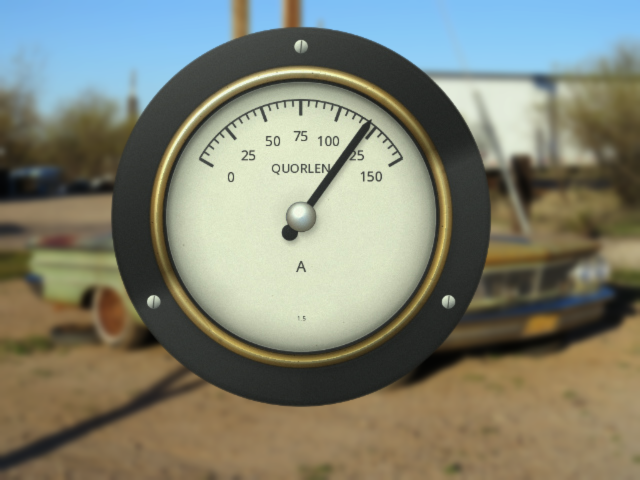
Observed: 120 A
